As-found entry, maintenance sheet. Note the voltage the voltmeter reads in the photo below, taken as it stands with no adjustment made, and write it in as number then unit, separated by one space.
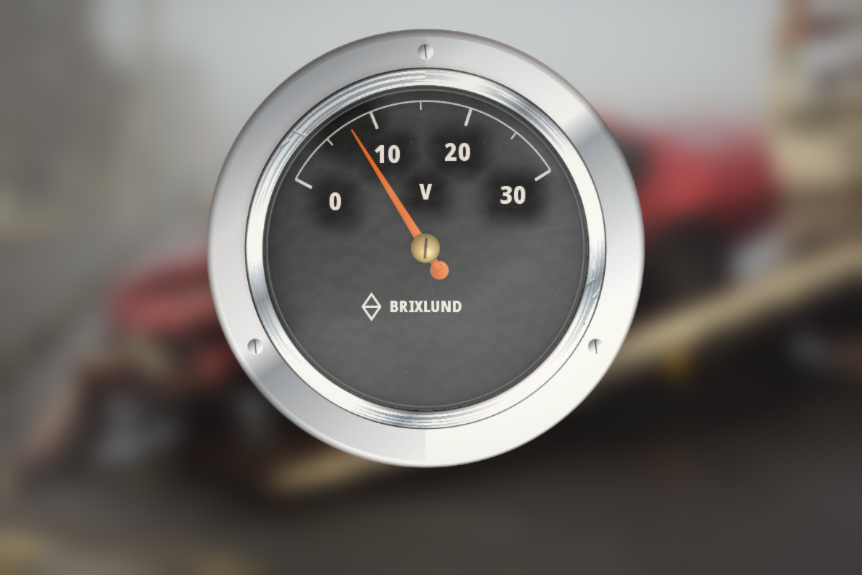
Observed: 7.5 V
